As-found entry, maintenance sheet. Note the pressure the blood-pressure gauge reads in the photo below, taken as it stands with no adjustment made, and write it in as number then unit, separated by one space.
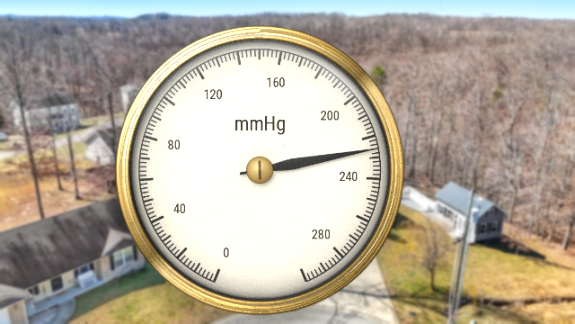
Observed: 226 mmHg
